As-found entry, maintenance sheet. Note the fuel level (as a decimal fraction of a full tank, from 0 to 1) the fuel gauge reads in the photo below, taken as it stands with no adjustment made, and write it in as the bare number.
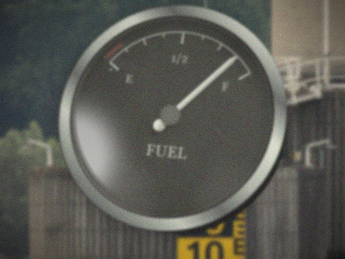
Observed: 0.875
